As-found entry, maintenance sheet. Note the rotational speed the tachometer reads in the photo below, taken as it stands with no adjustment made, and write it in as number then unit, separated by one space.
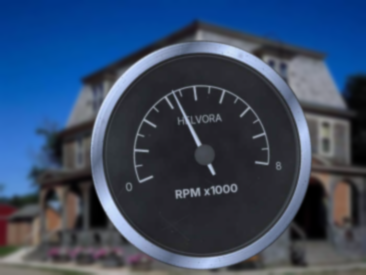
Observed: 3250 rpm
